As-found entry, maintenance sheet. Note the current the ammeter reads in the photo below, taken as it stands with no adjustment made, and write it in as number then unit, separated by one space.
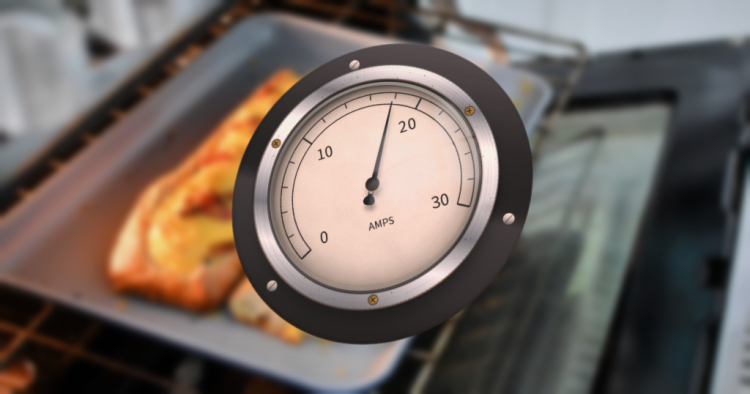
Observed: 18 A
